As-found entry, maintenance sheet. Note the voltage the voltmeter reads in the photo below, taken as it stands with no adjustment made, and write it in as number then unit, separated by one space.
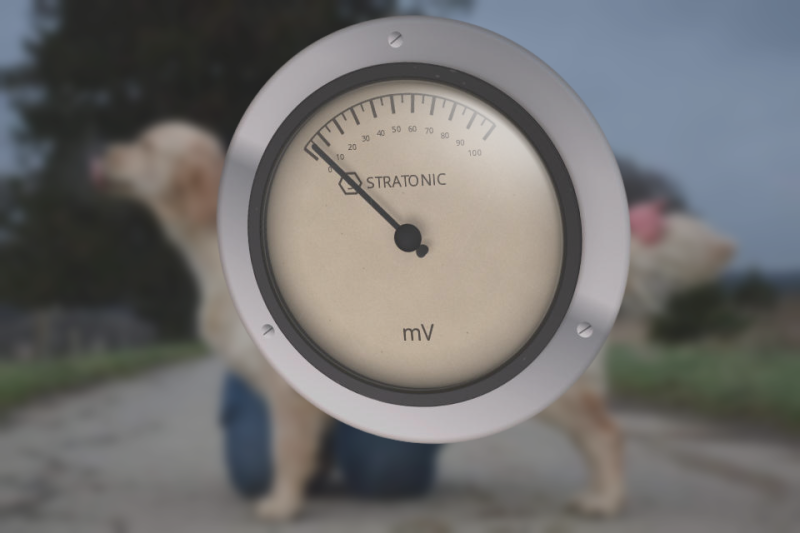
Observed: 5 mV
